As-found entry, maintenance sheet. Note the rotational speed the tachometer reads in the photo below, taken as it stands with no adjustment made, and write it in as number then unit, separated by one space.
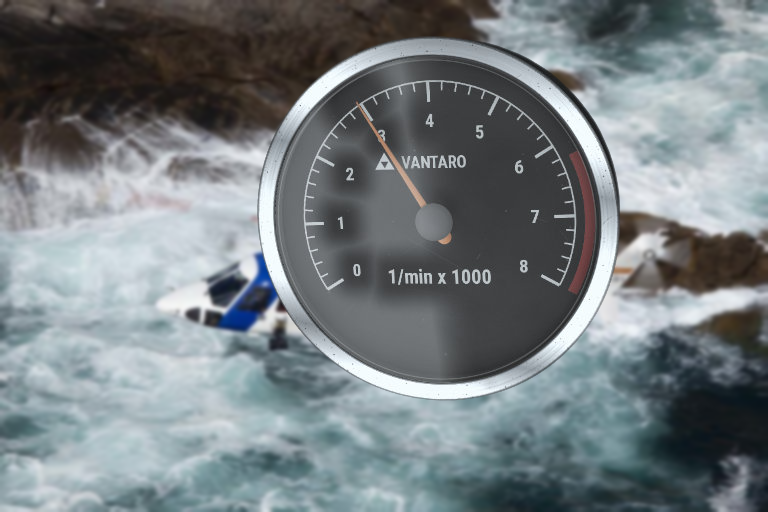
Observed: 3000 rpm
